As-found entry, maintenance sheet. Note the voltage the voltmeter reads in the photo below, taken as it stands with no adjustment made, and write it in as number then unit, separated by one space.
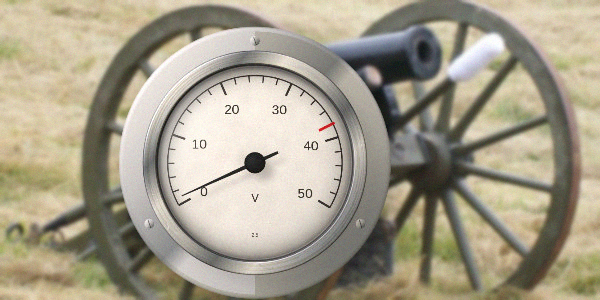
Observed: 1 V
